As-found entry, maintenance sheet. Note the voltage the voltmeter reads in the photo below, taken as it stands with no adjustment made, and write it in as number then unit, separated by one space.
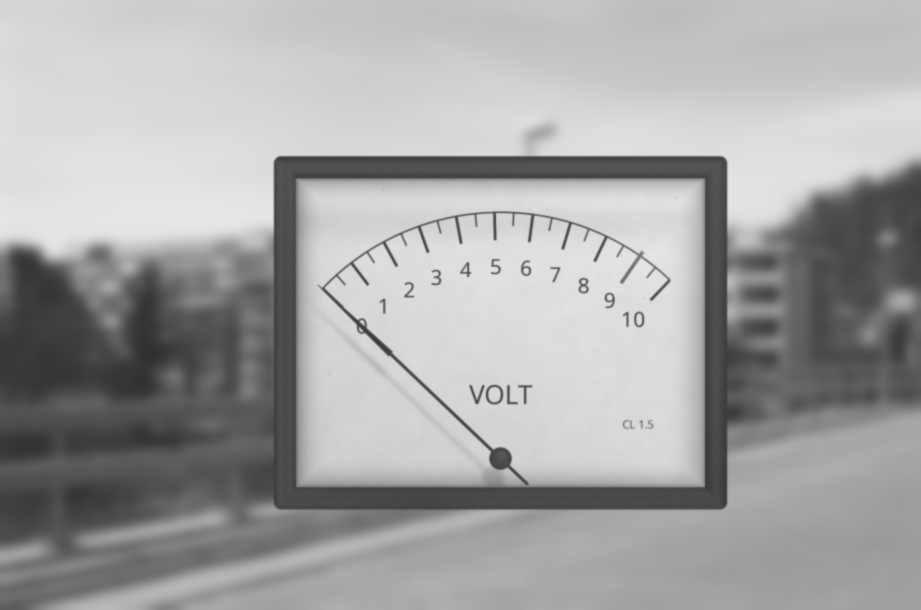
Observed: 0 V
